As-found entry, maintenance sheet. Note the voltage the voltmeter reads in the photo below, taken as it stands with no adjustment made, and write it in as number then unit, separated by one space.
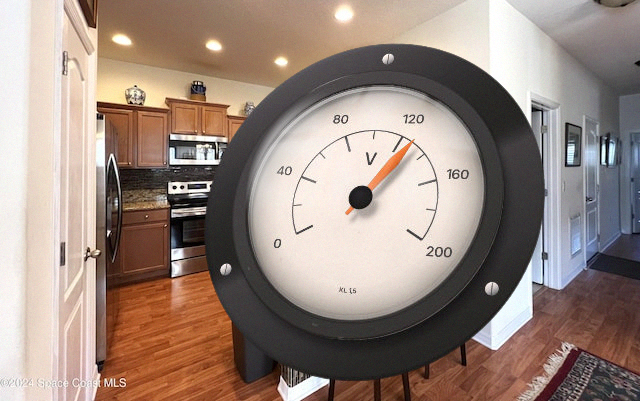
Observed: 130 V
